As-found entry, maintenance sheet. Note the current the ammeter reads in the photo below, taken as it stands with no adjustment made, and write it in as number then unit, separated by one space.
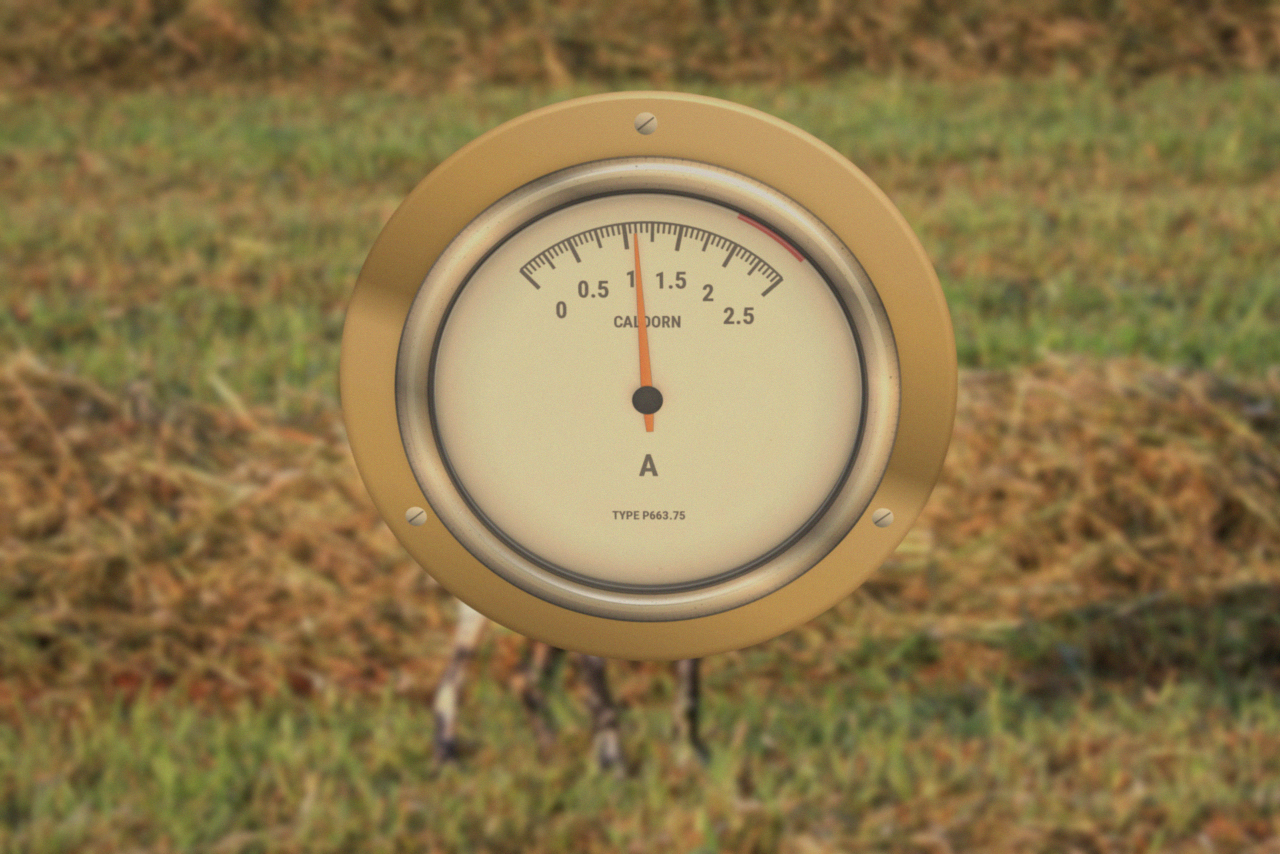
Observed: 1.1 A
